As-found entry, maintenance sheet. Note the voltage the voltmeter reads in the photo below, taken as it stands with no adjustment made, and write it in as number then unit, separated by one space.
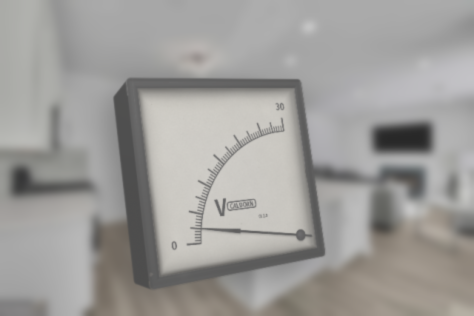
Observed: 2.5 V
